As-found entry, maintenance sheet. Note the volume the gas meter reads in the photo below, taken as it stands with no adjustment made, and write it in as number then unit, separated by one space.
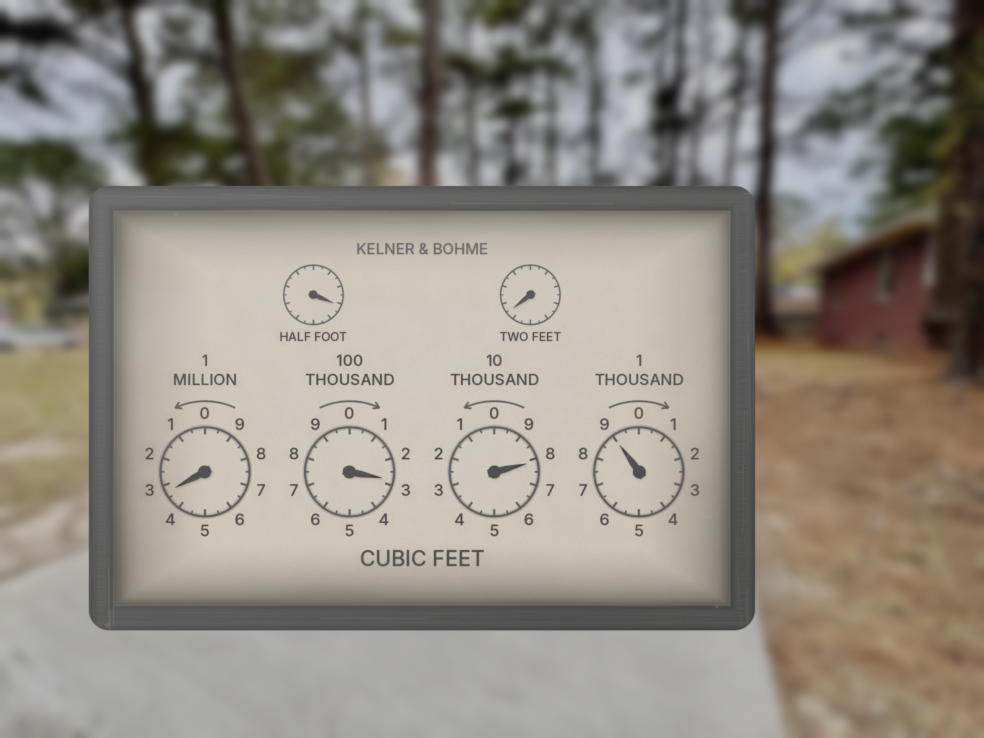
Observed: 327900 ft³
